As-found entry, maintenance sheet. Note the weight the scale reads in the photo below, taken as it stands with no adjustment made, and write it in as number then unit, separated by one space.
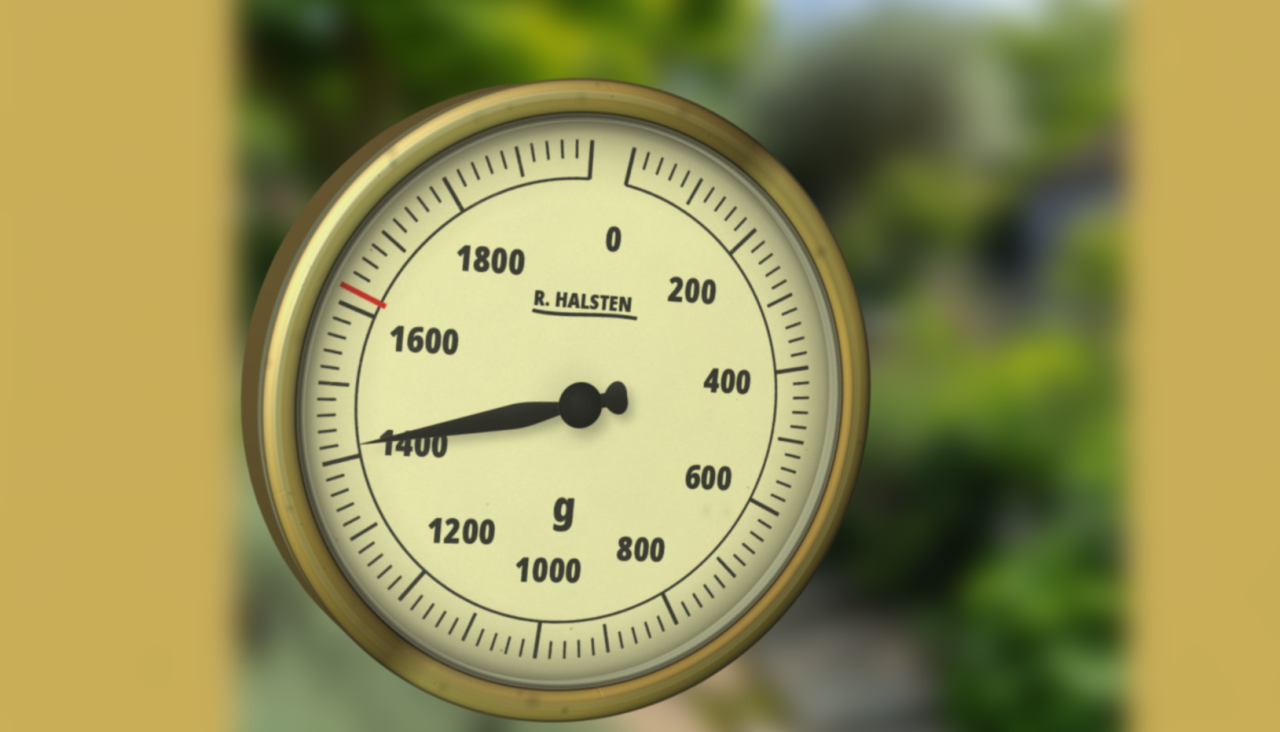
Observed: 1420 g
